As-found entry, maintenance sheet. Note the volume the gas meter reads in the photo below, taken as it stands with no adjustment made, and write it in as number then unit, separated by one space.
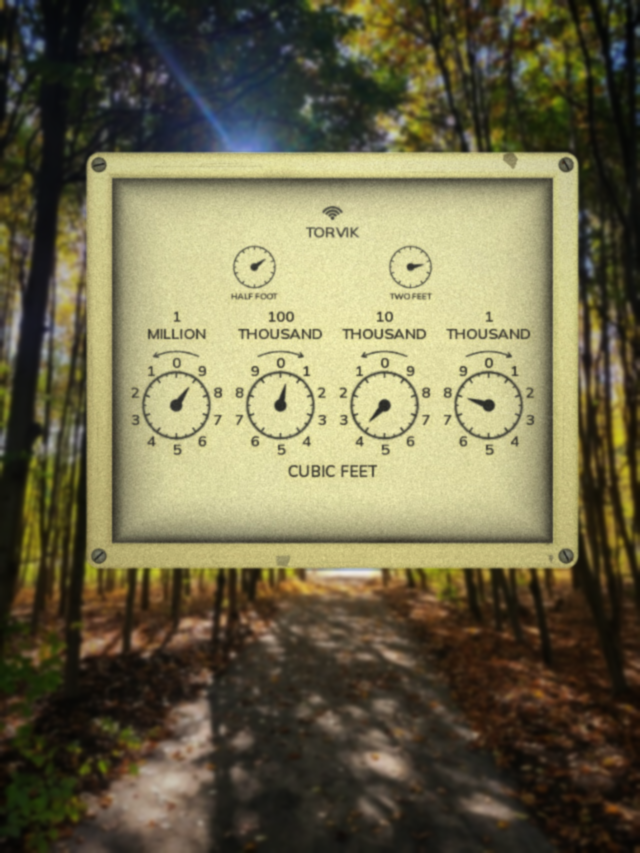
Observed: 903800 ft³
